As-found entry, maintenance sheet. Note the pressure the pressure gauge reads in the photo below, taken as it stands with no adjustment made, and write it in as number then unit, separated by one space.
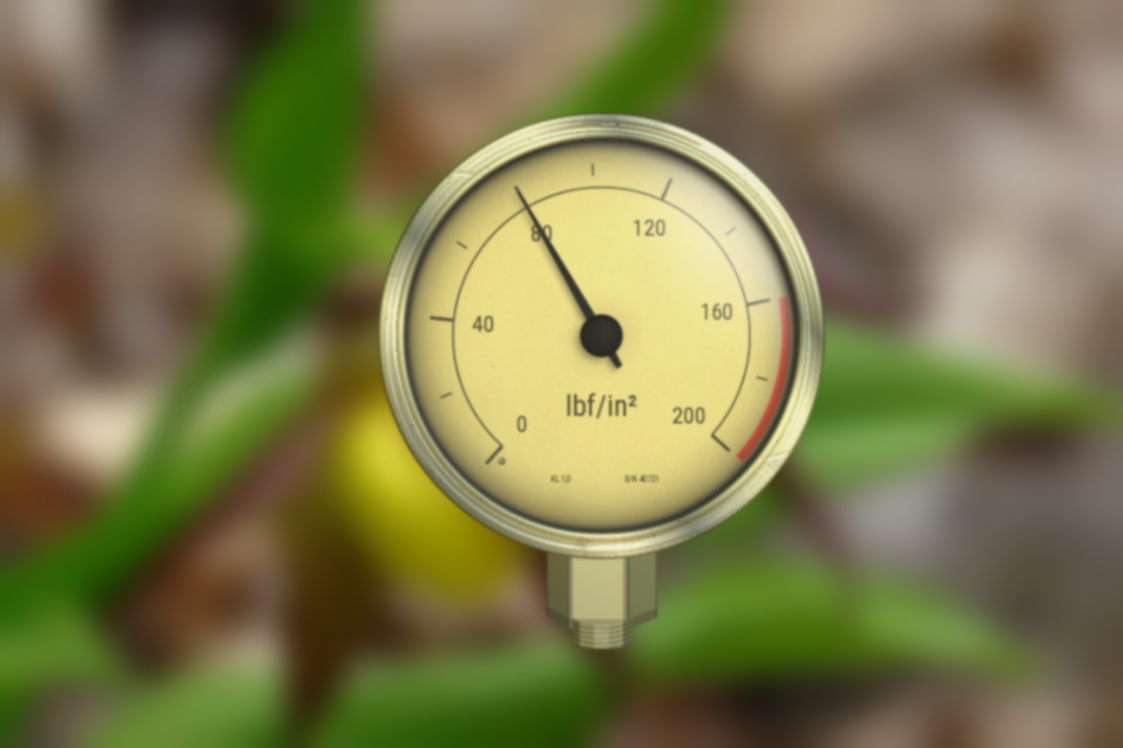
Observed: 80 psi
